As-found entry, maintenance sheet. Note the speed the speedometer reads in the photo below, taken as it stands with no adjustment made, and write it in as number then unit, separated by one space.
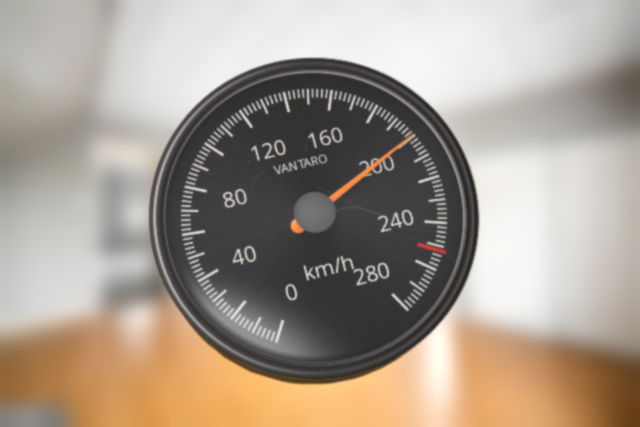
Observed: 200 km/h
